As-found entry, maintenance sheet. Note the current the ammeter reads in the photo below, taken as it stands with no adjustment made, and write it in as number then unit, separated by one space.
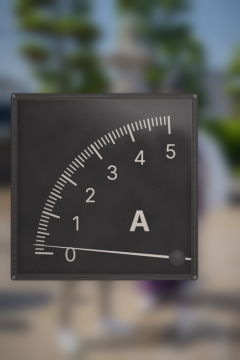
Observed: 0.2 A
